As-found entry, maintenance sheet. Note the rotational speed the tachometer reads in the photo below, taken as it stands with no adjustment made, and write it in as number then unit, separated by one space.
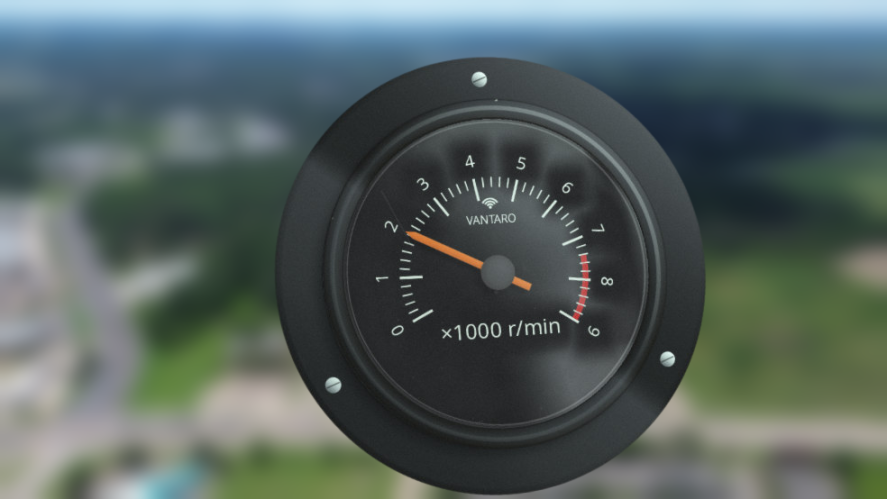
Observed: 2000 rpm
